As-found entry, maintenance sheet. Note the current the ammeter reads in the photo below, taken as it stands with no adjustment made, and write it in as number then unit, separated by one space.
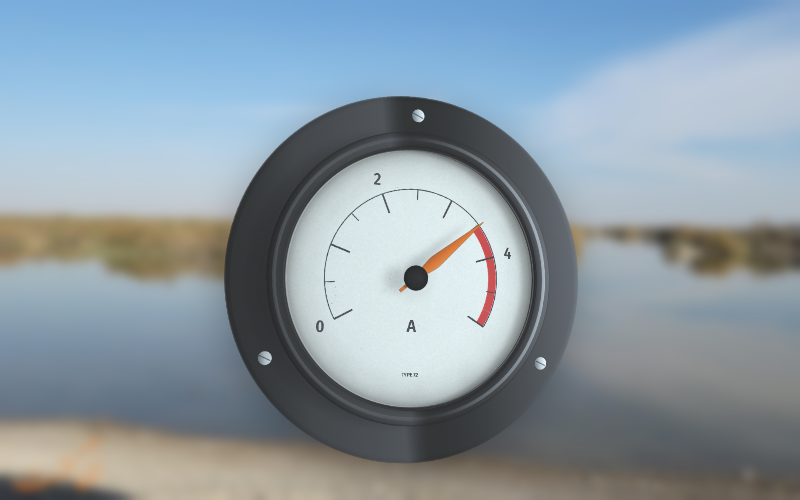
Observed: 3.5 A
